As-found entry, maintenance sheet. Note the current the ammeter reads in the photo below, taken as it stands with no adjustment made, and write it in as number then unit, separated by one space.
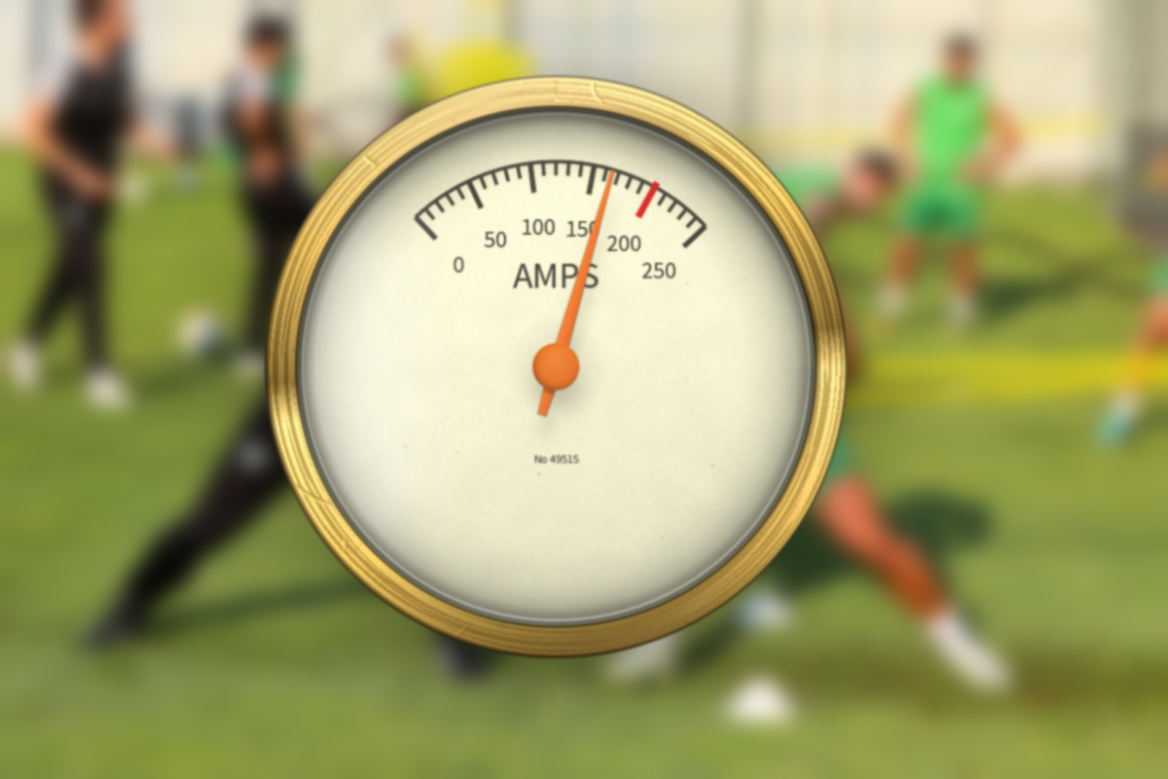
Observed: 165 A
